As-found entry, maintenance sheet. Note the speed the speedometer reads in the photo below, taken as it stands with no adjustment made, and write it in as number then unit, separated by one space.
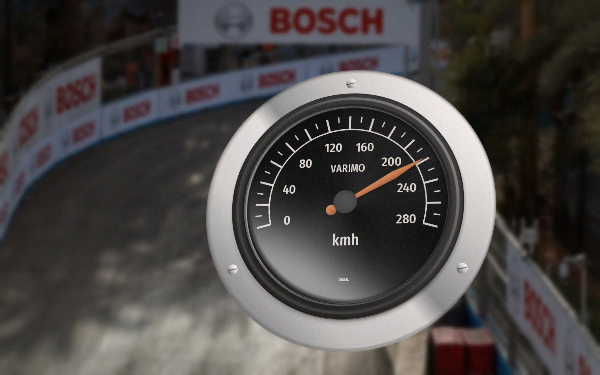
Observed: 220 km/h
